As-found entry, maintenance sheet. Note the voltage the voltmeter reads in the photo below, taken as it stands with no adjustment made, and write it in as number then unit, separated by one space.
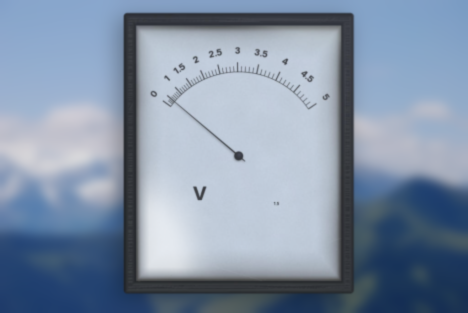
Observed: 0.5 V
